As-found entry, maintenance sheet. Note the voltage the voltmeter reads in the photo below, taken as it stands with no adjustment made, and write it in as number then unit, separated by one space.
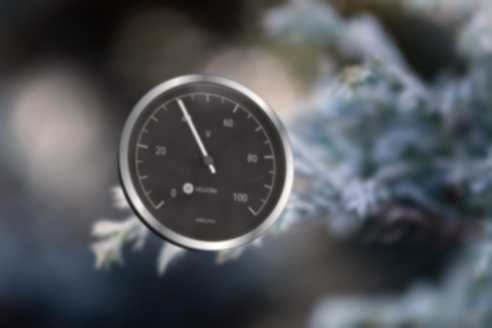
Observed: 40 V
